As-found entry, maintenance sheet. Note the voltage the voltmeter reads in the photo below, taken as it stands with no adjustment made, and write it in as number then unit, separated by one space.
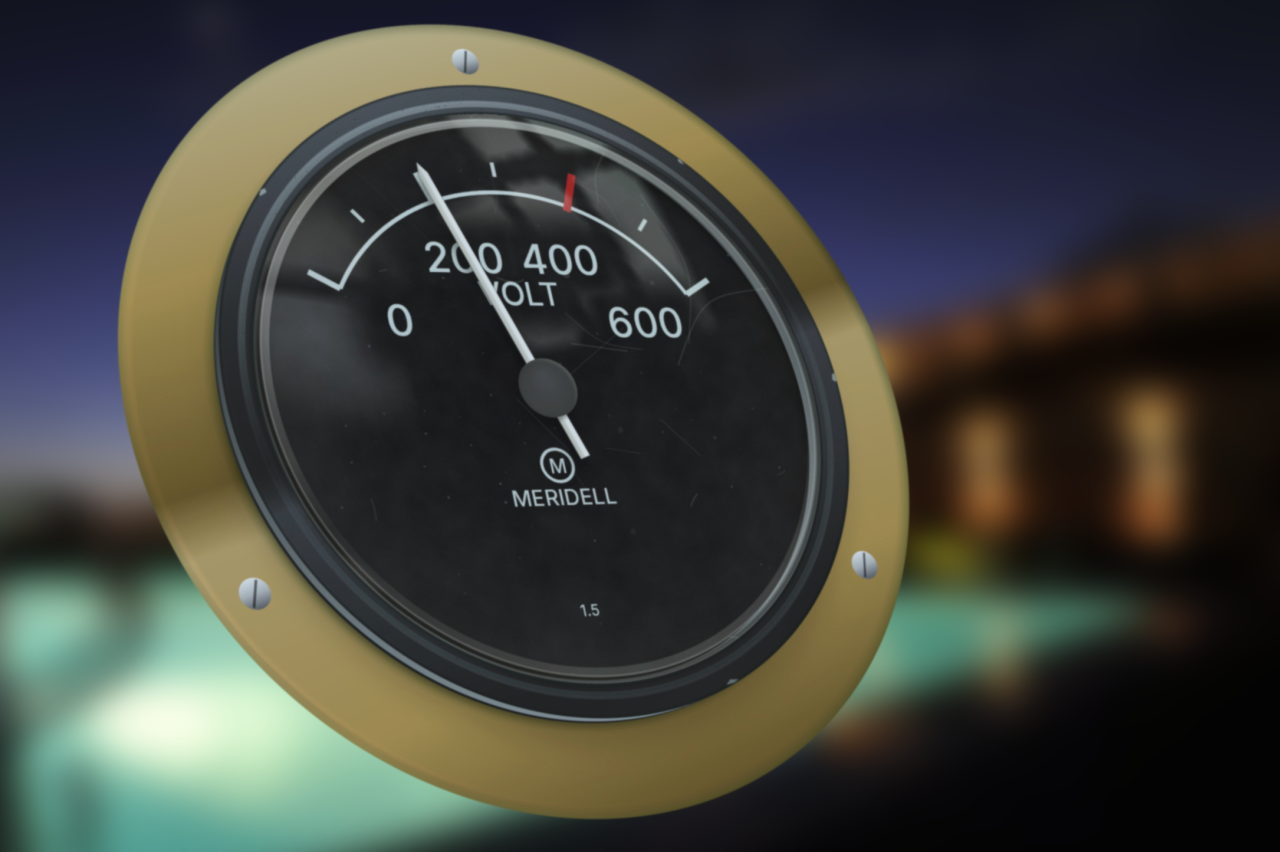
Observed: 200 V
